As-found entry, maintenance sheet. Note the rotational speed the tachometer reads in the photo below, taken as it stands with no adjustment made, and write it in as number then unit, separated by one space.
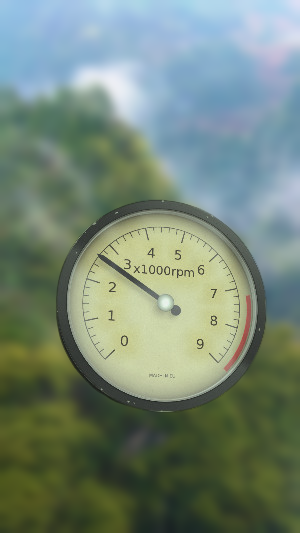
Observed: 2600 rpm
